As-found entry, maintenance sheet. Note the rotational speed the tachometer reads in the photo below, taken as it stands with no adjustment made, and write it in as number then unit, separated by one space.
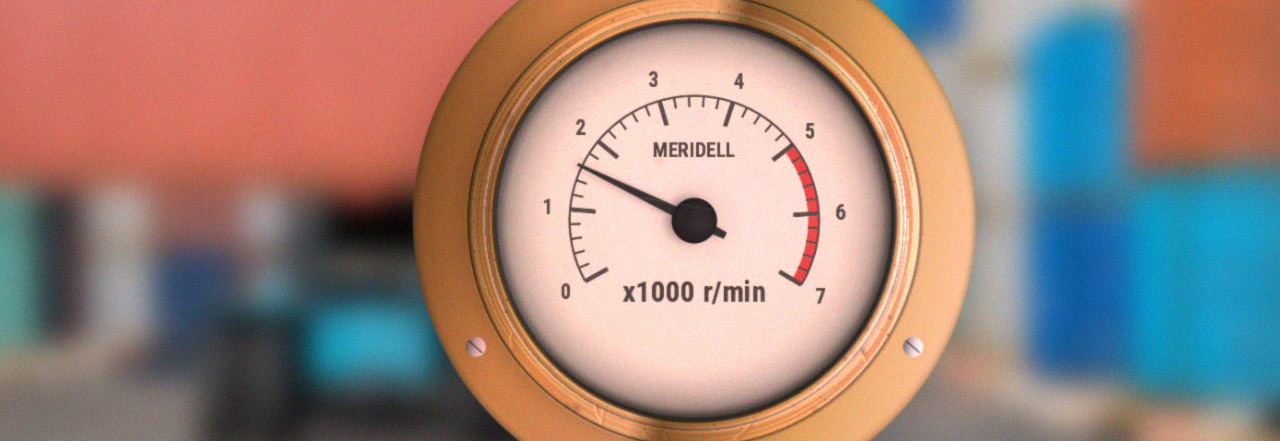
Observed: 1600 rpm
